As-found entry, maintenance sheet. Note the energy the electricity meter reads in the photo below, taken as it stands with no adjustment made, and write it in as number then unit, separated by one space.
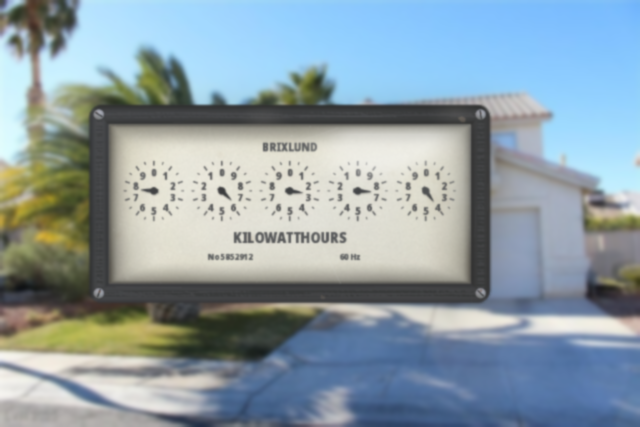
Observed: 76274 kWh
